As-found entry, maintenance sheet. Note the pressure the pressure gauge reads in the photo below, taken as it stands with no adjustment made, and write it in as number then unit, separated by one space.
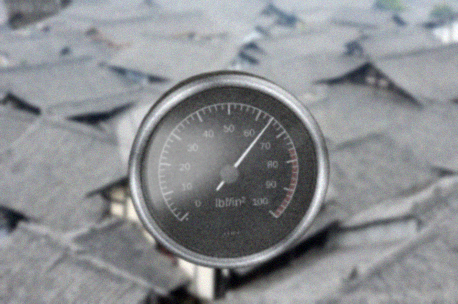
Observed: 64 psi
